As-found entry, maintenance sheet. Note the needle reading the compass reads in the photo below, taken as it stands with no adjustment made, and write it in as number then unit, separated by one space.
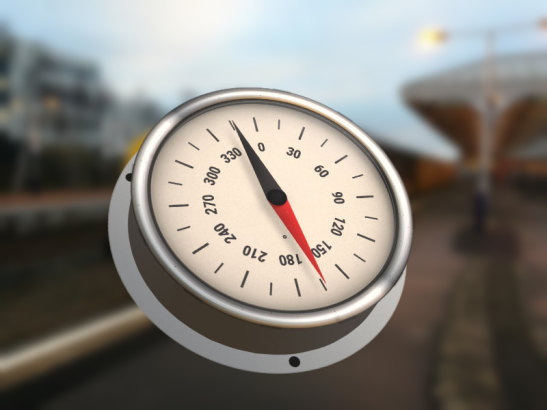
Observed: 165 °
